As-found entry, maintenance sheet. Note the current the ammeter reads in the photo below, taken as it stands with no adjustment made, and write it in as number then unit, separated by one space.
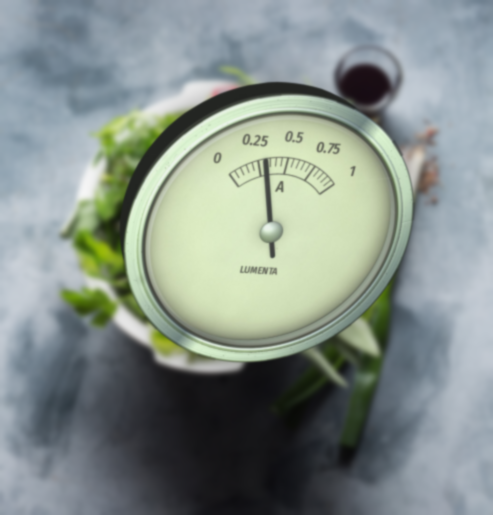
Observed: 0.3 A
